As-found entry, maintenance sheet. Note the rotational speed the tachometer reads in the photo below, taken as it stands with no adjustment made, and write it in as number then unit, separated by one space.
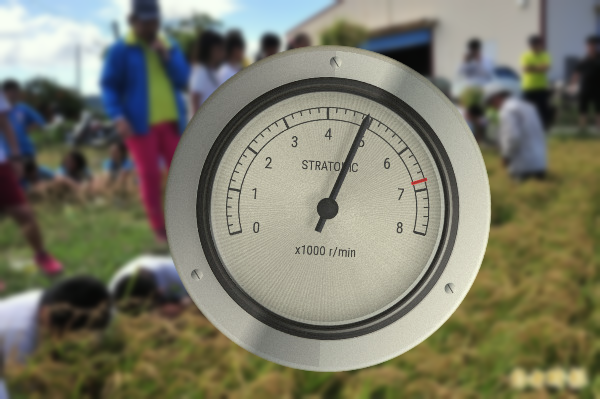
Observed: 4900 rpm
